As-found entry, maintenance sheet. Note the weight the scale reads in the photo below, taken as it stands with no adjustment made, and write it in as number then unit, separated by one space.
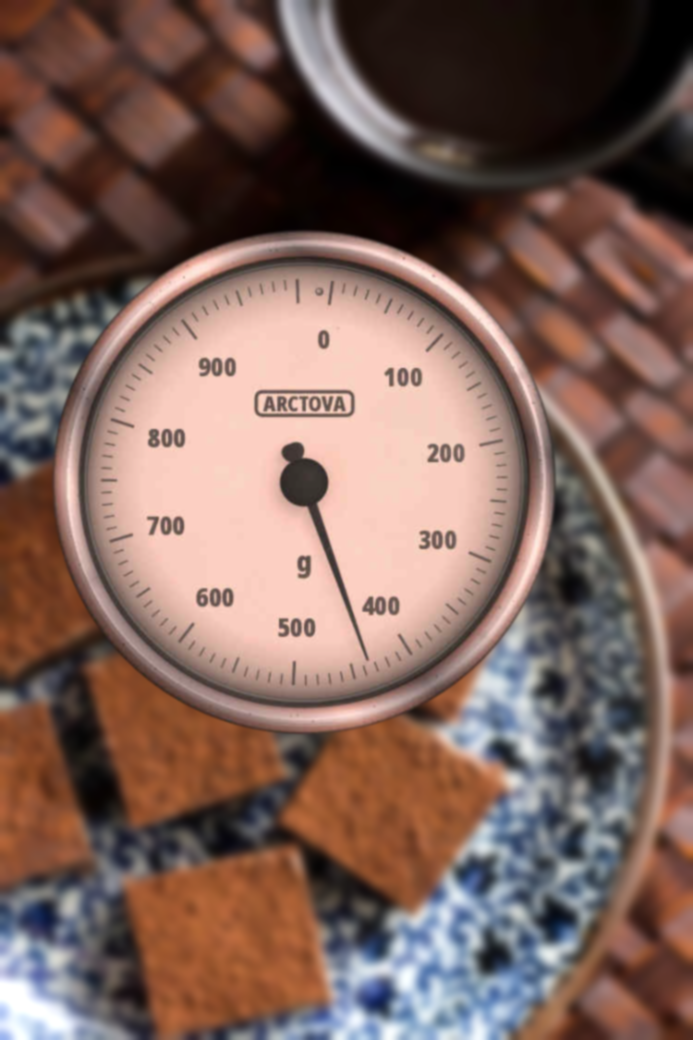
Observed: 435 g
